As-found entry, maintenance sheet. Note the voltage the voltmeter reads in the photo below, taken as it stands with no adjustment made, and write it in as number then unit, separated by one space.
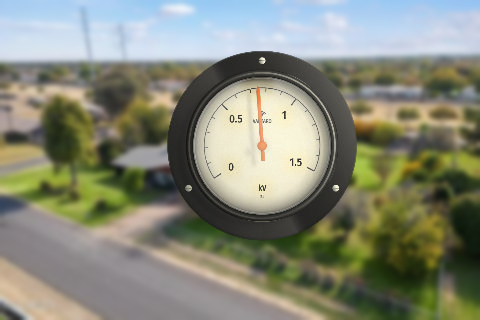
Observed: 0.75 kV
